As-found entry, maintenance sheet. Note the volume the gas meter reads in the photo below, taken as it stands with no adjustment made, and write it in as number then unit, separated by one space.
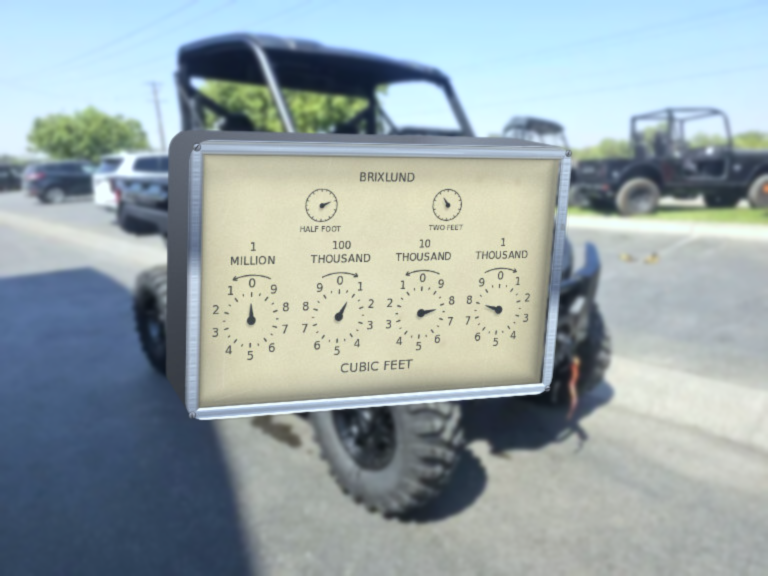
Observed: 7800 ft³
